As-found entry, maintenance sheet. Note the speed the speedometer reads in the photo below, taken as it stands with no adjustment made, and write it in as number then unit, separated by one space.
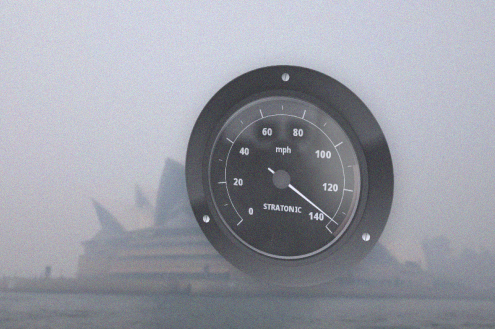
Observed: 135 mph
